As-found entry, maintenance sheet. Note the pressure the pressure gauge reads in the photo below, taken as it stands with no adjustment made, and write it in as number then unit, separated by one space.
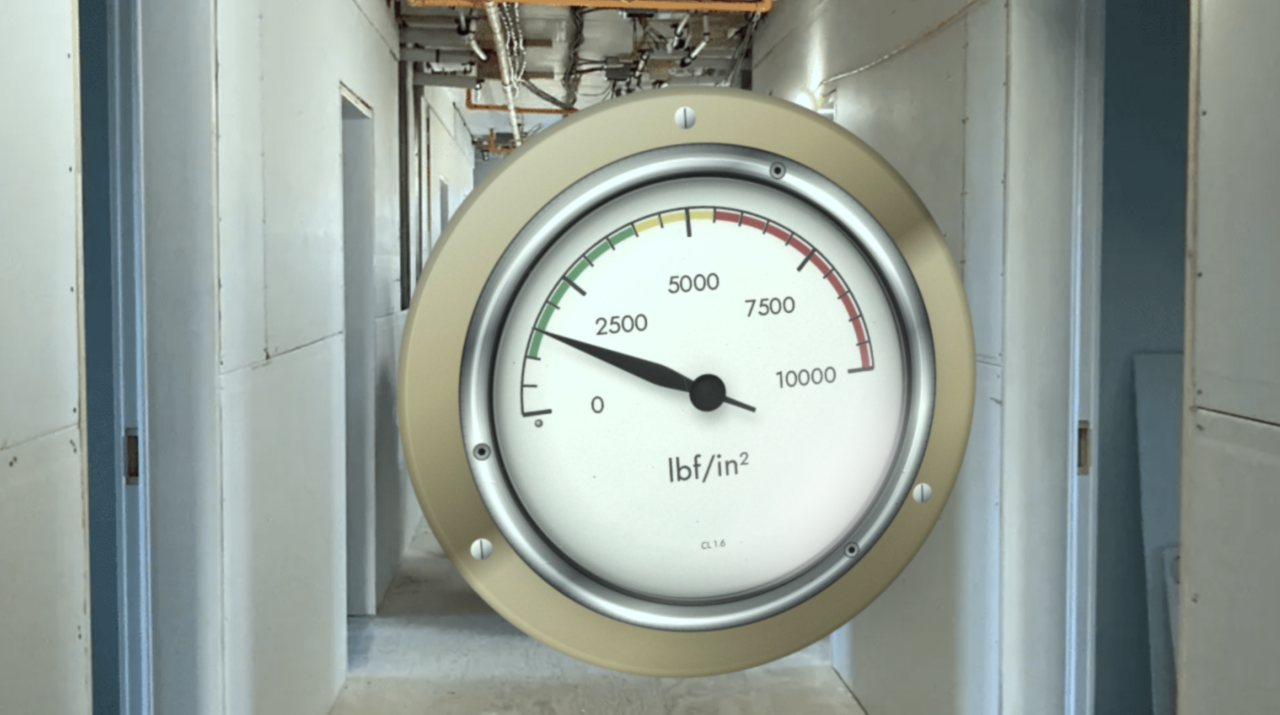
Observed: 1500 psi
